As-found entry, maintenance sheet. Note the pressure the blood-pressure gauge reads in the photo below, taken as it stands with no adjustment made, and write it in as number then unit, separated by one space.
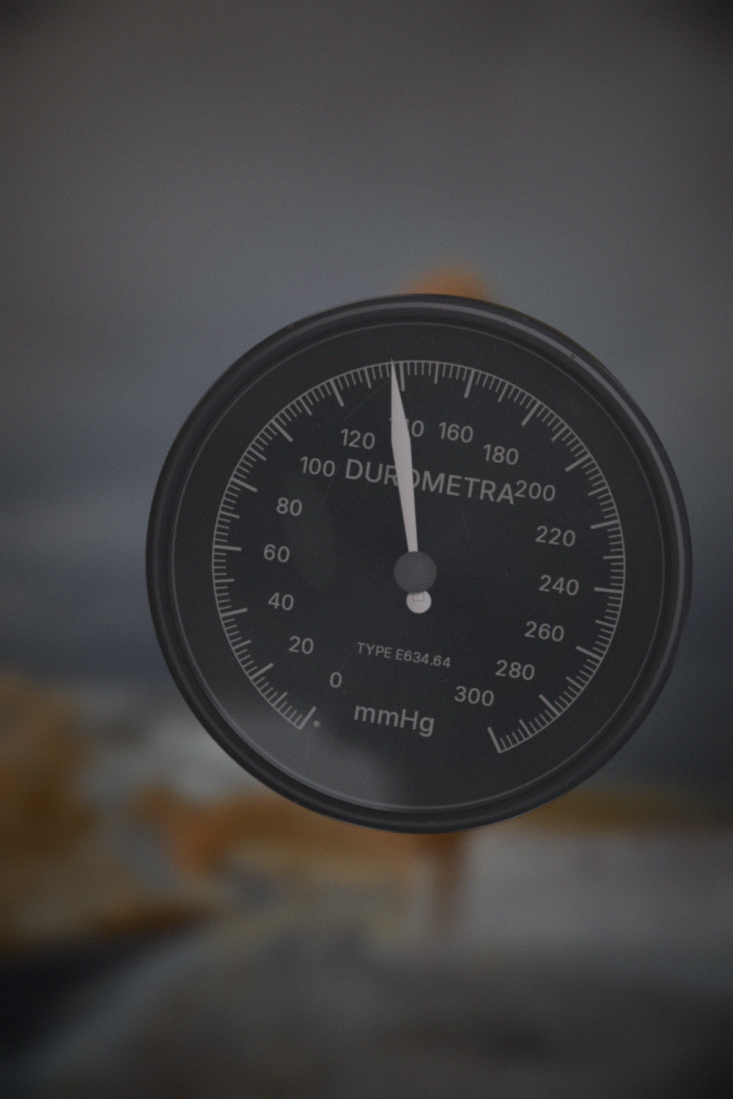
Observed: 138 mmHg
